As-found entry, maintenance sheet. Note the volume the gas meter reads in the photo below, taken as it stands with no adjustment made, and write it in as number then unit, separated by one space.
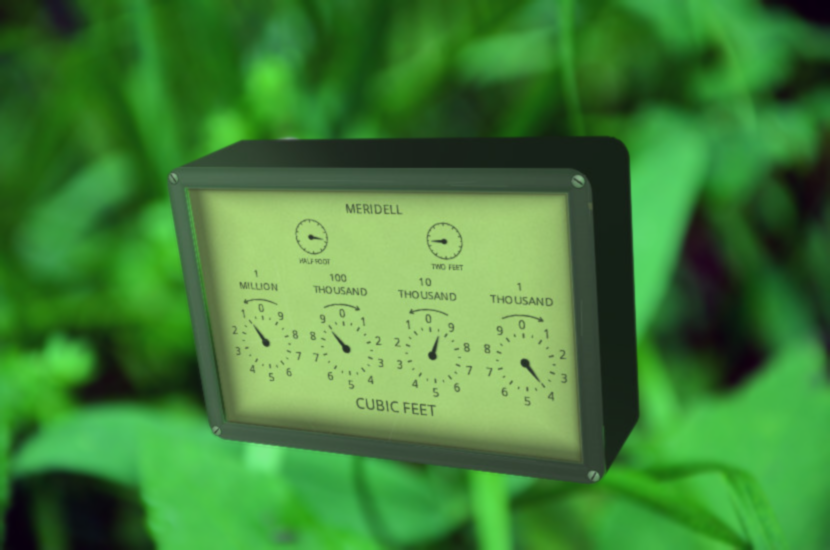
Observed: 89400 ft³
